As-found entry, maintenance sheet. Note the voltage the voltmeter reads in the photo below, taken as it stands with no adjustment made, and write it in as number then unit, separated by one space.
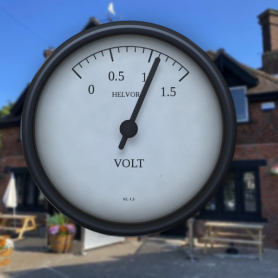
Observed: 1.1 V
